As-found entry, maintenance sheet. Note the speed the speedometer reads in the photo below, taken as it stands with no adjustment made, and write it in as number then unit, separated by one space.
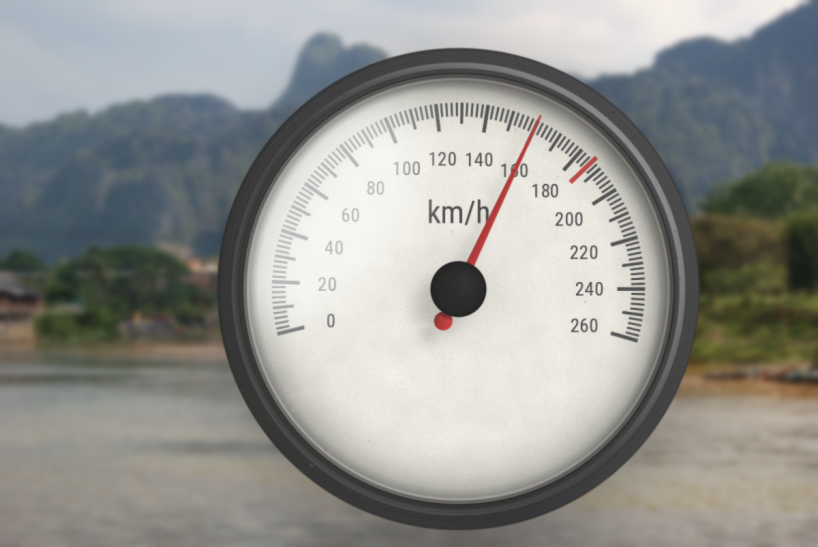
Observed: 160 km/h
